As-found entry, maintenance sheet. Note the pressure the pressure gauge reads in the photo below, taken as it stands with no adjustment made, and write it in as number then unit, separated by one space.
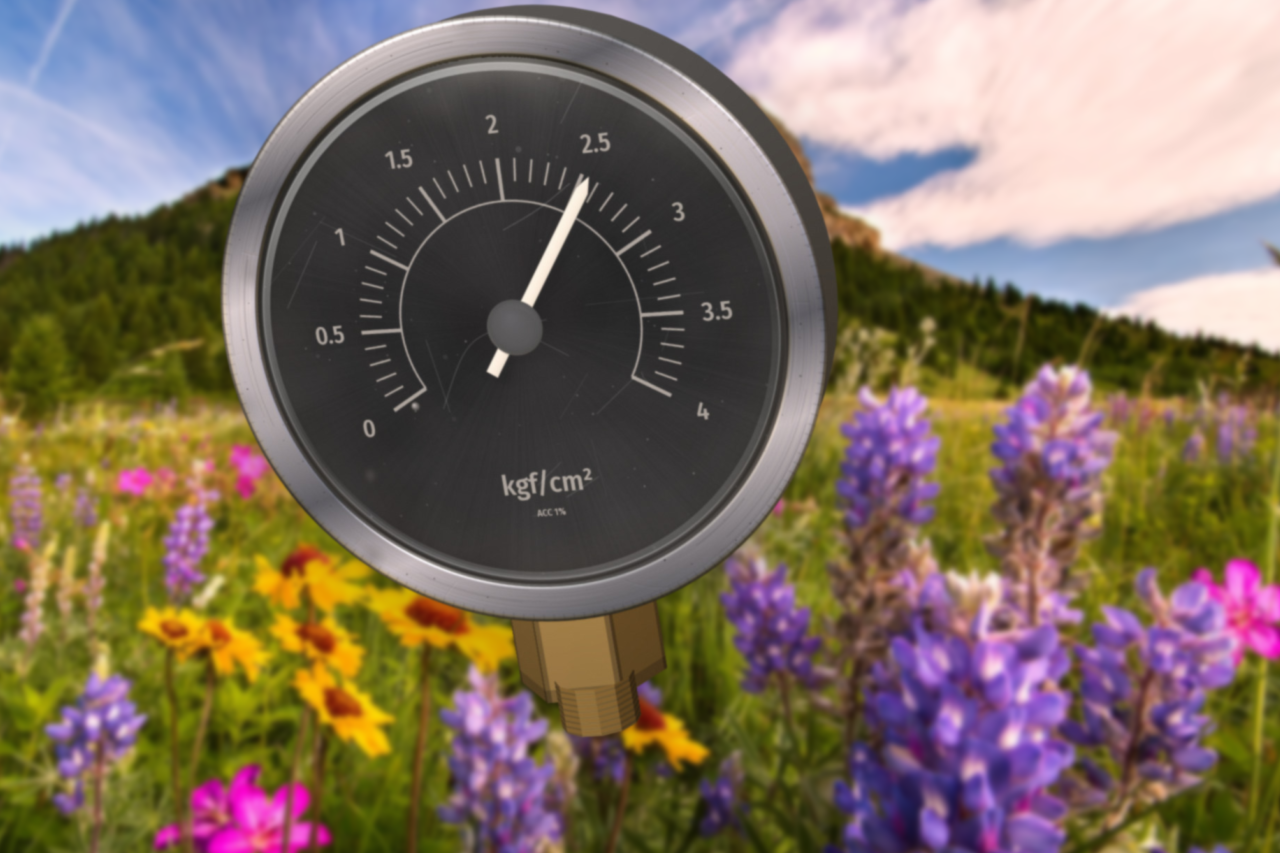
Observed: 2.55 kg/cm²
